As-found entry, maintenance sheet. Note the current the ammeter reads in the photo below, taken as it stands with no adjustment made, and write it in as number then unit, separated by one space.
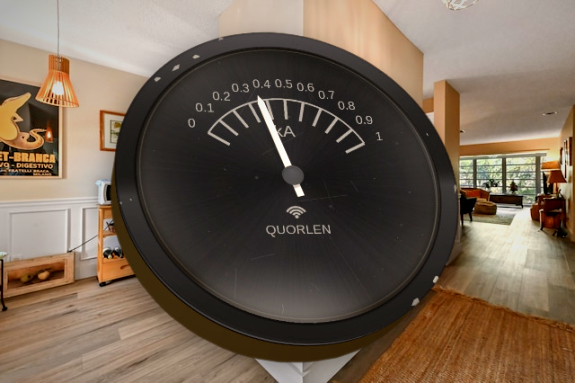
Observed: 0.35 kA
